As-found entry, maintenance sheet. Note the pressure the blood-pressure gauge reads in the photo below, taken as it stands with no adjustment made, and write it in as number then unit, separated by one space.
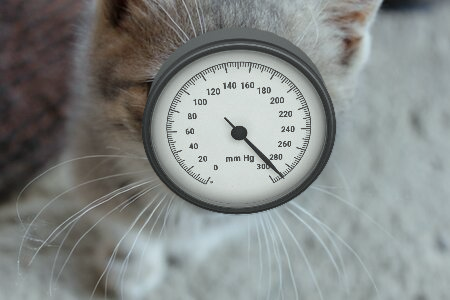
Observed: 290 mmHg
